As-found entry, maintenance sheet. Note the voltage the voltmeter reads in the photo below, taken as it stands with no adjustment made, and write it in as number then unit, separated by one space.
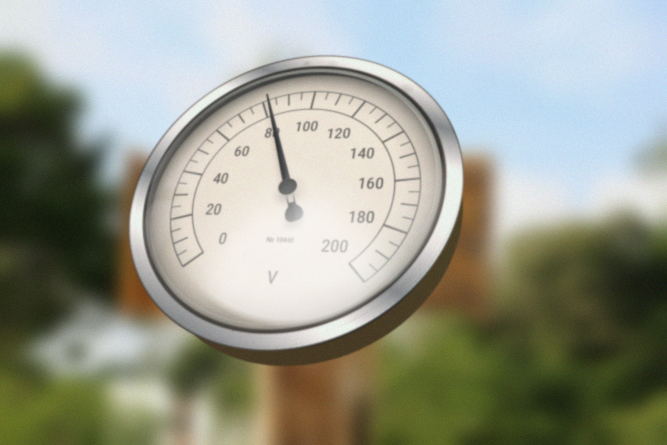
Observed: 82.5 V
